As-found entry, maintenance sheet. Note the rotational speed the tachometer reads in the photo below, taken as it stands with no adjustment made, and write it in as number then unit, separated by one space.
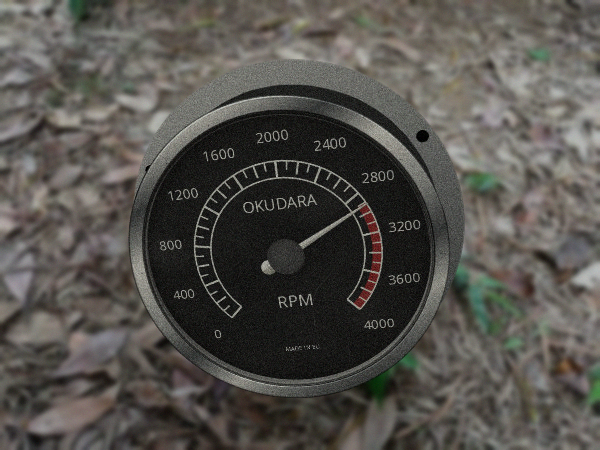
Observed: 2900 rpm
